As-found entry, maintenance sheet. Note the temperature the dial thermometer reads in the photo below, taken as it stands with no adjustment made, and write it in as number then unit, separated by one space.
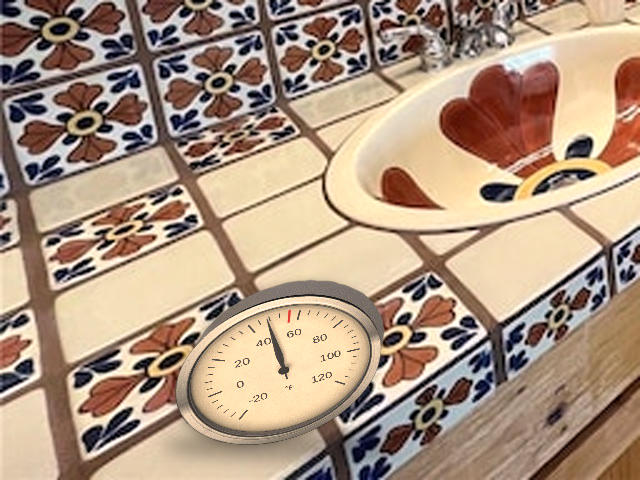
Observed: 48 °F
